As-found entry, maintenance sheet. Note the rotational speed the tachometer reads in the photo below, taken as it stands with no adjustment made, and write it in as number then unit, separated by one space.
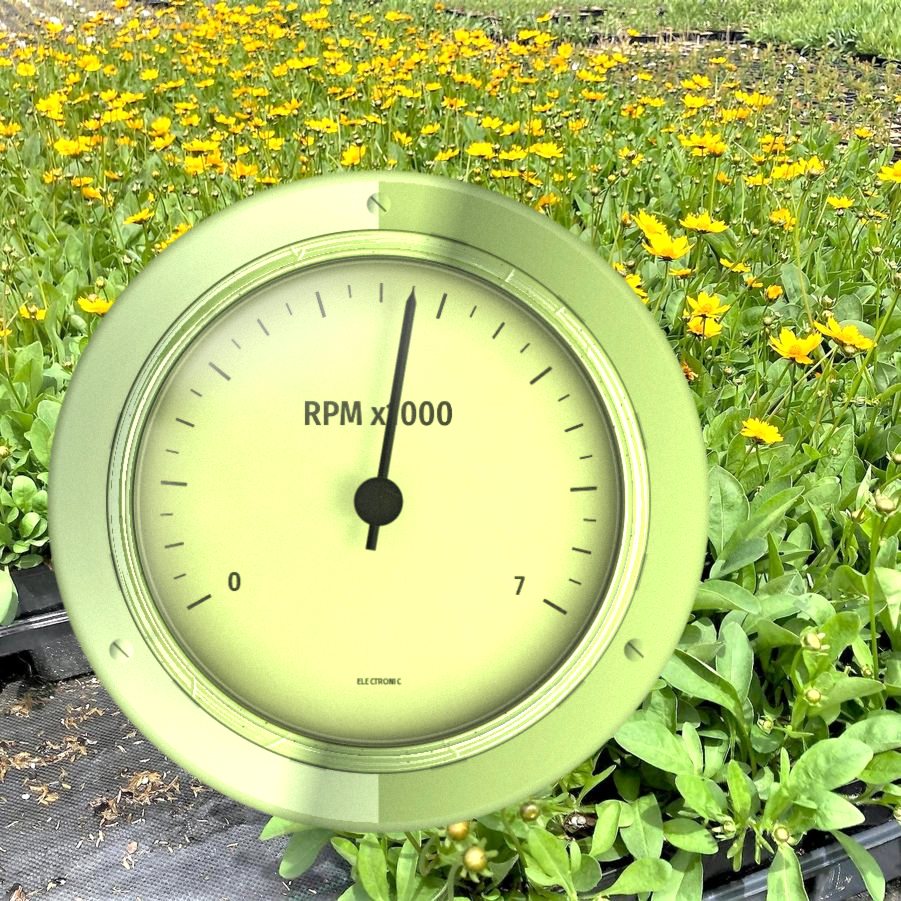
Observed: 3750 rpm
